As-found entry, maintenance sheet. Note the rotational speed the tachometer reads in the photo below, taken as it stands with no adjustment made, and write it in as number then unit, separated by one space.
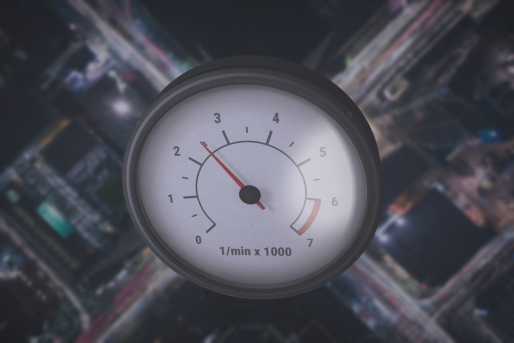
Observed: 2500 rpm
